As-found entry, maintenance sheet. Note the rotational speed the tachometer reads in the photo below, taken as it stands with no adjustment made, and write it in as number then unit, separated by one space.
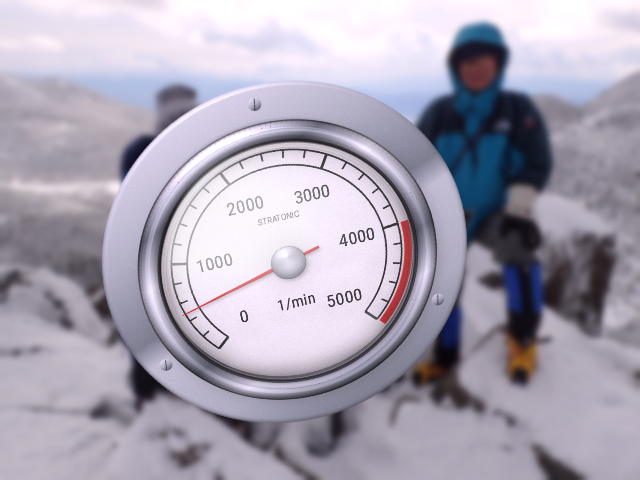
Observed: 500 rpm
